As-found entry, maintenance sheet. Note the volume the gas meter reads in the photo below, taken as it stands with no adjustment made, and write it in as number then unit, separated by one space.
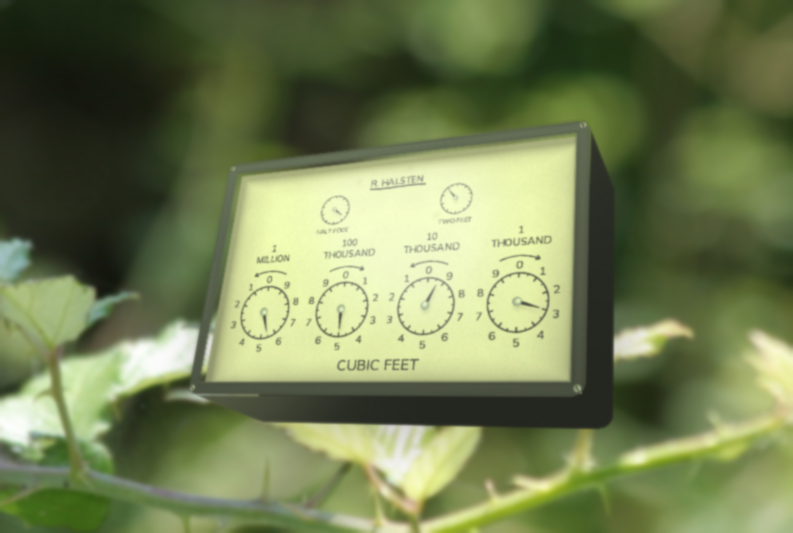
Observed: 549300 ft³
